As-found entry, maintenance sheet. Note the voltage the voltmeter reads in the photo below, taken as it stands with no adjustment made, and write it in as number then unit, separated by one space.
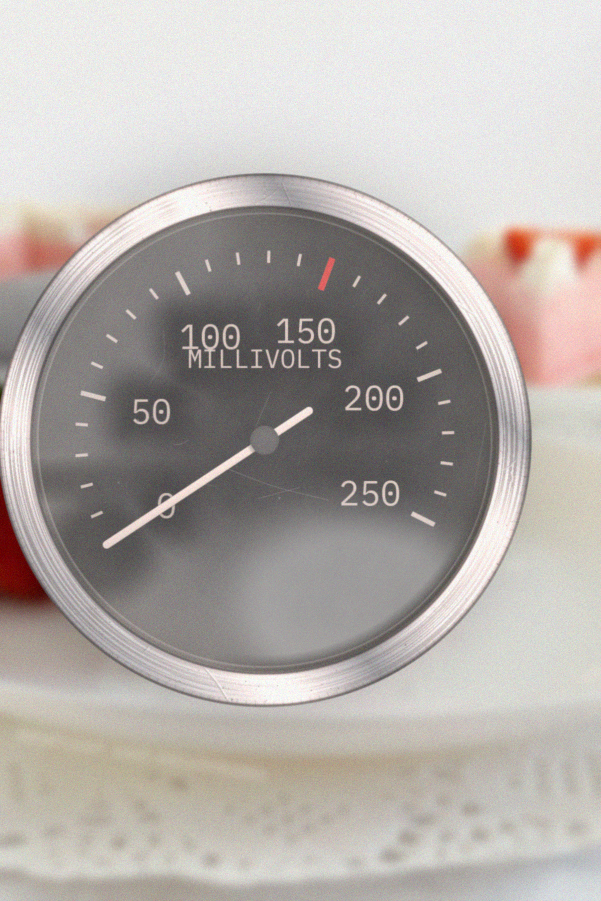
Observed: 0 mV
